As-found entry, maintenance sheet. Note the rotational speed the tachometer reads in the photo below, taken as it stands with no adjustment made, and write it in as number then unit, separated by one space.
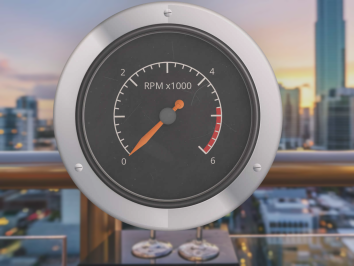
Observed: 0 rpm
